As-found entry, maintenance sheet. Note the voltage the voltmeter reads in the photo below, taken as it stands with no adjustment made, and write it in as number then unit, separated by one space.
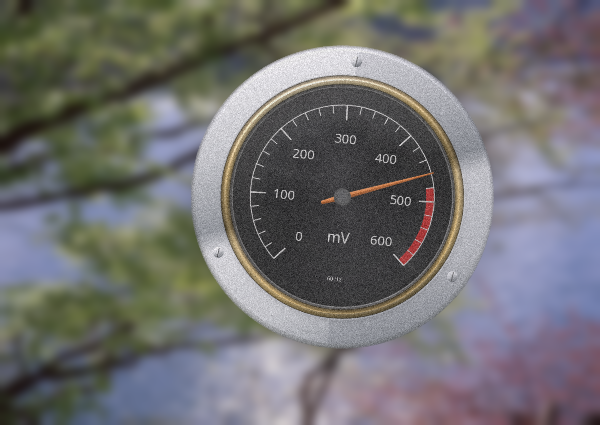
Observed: 460 mV
